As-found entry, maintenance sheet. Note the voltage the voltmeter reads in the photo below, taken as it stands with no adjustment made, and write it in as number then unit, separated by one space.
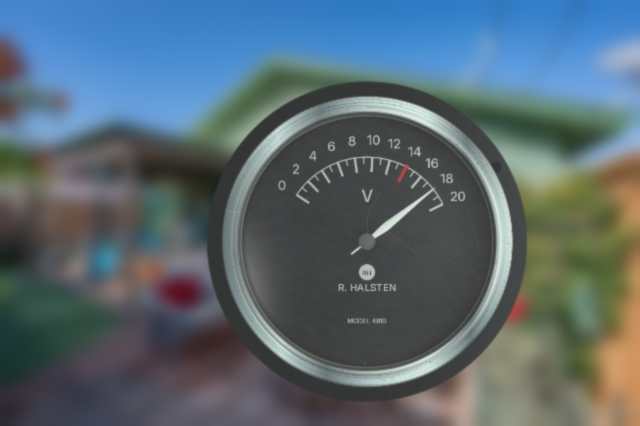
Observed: 18 V
